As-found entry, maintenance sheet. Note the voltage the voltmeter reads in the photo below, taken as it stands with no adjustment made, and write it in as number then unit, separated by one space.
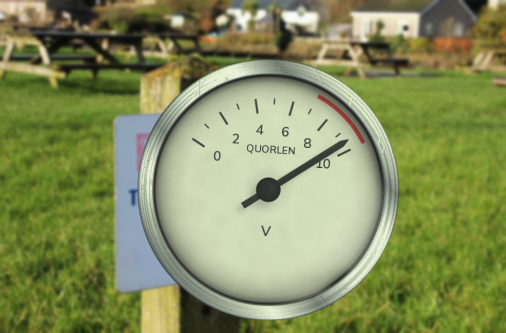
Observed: 9.5 V
